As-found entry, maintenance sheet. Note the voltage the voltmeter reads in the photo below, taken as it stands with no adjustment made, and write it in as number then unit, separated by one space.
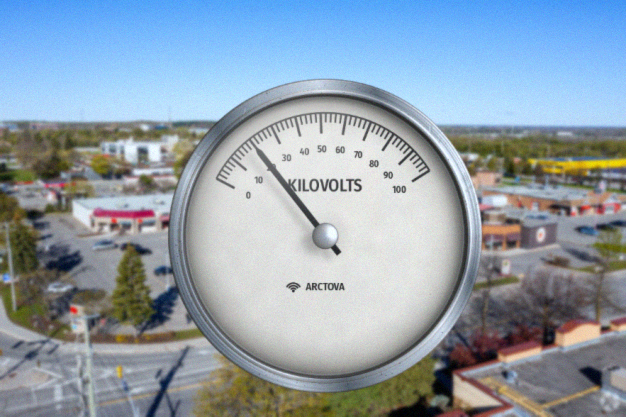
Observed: 20 kV
